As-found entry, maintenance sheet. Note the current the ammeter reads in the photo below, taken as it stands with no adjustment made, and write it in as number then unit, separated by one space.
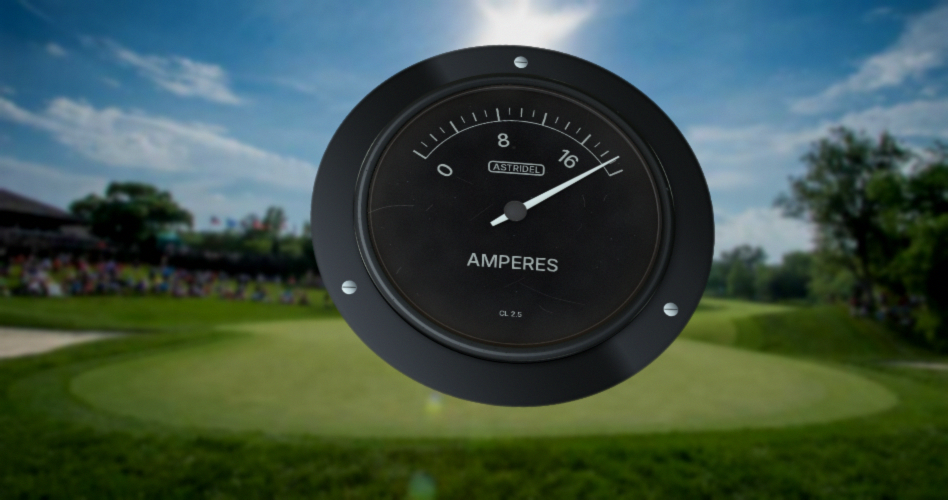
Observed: 19 A
